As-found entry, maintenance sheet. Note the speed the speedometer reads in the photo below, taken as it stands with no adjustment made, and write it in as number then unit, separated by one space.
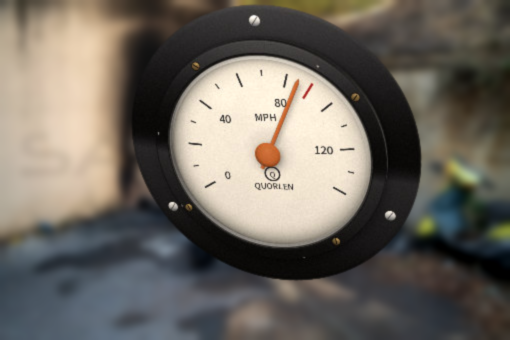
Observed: 85 mph
